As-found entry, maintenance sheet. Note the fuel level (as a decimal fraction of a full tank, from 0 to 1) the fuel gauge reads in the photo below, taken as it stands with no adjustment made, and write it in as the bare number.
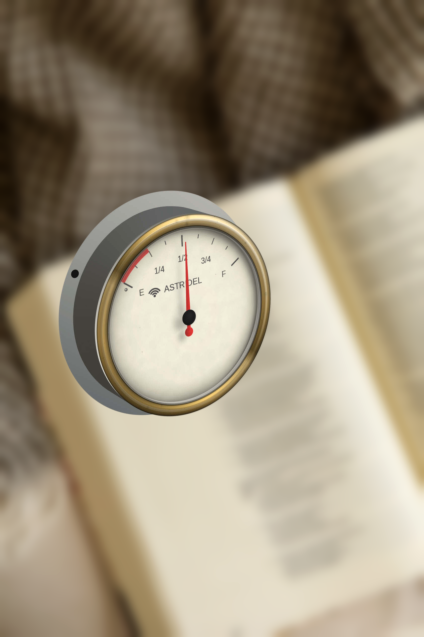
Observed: 0.5
